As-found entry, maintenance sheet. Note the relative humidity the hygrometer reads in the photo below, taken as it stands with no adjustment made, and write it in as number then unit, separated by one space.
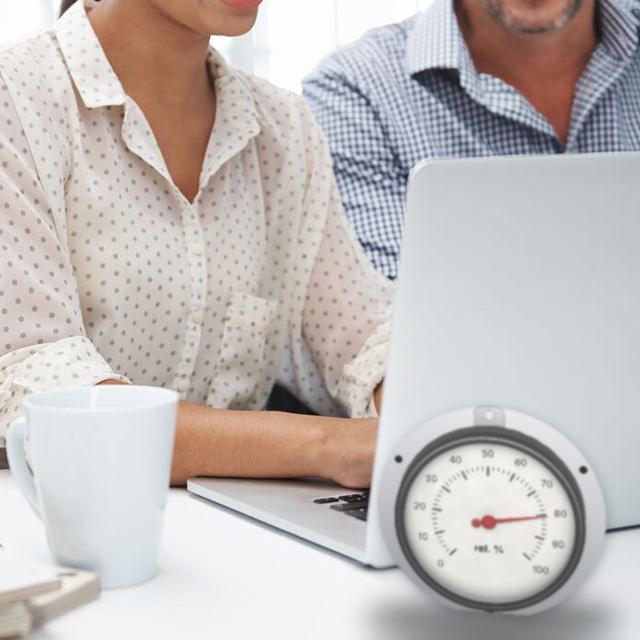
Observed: 80 %
